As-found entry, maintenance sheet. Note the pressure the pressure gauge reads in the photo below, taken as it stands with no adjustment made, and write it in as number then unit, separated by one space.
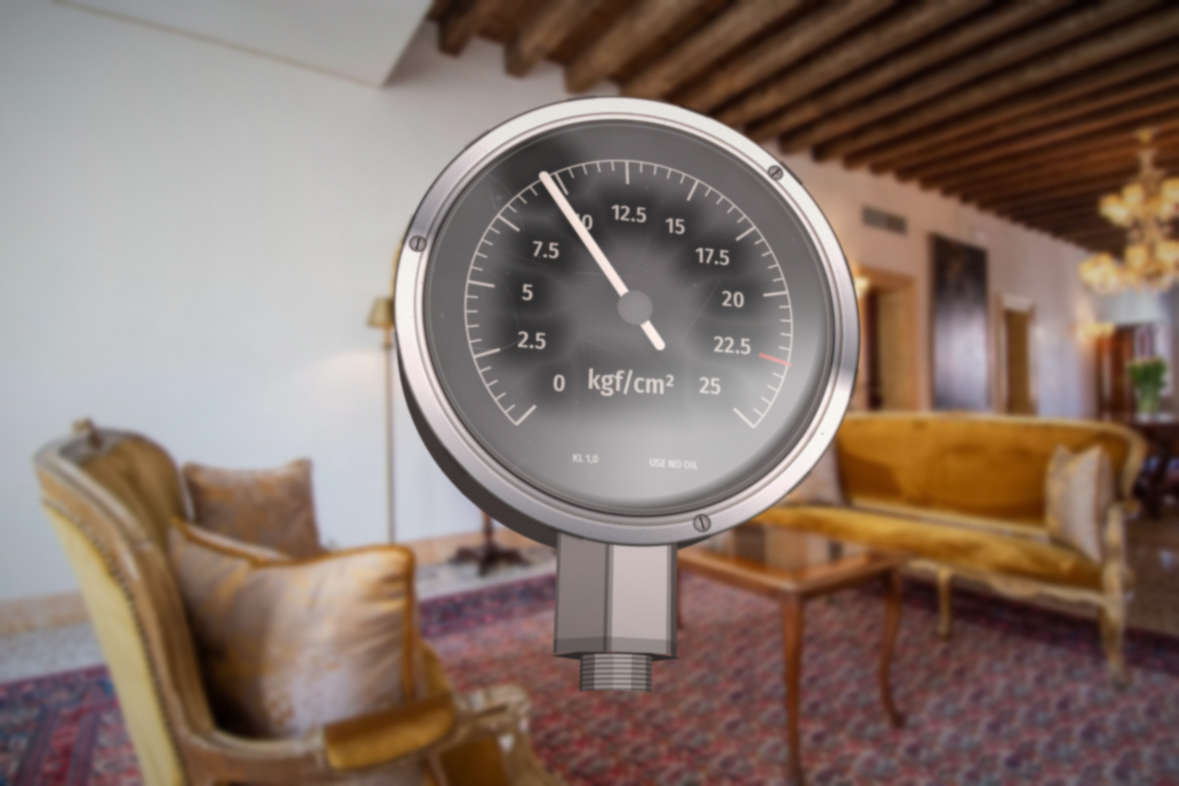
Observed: 9.5 kg/cm²
